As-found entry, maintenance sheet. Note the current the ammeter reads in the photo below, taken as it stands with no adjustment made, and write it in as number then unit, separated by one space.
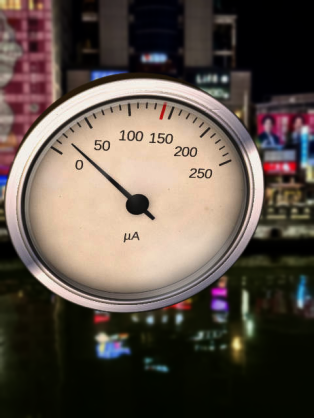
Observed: 20 µA
